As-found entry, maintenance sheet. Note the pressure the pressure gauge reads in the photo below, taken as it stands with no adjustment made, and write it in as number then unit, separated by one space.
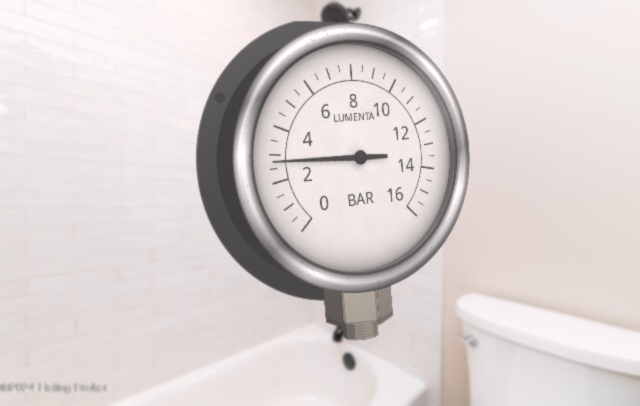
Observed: 2.75 bar
